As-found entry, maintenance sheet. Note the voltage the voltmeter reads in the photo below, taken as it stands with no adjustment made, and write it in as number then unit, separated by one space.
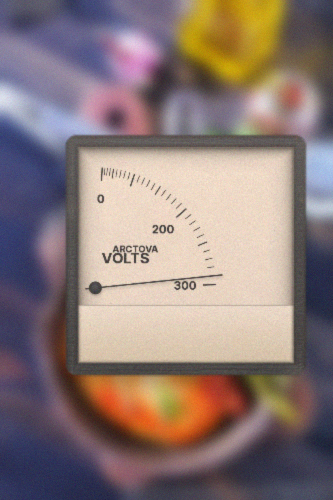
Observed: 290 V
